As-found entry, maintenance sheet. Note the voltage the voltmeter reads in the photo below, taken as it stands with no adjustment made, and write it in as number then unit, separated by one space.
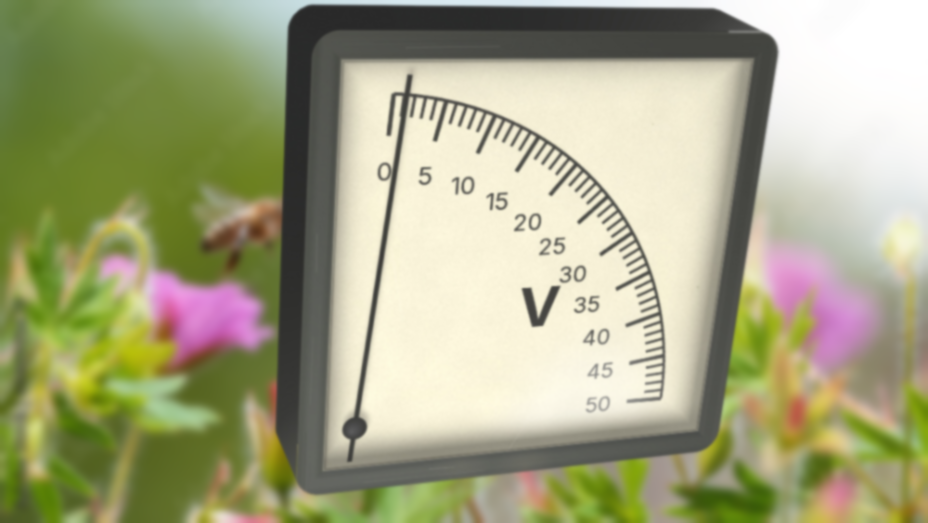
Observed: 1 V
